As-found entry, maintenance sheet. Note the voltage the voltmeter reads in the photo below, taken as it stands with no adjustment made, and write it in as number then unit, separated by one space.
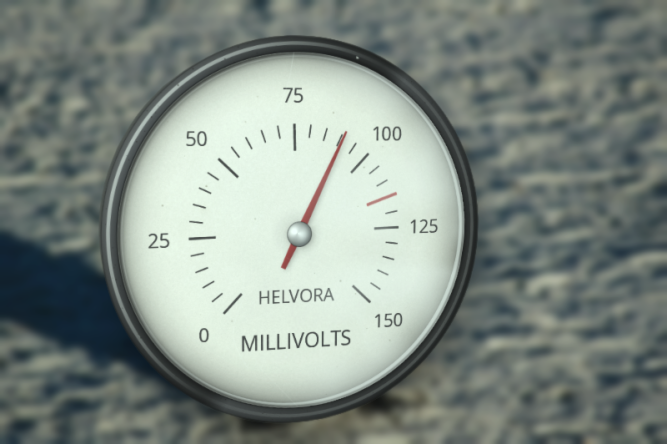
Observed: 90 mV
